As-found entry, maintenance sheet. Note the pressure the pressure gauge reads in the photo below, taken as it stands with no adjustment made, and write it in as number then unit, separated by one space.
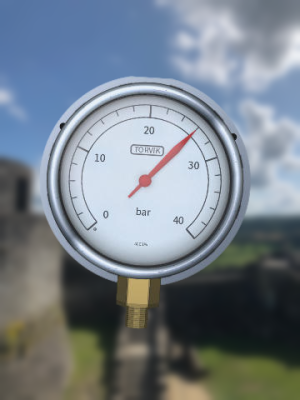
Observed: 26 bar
